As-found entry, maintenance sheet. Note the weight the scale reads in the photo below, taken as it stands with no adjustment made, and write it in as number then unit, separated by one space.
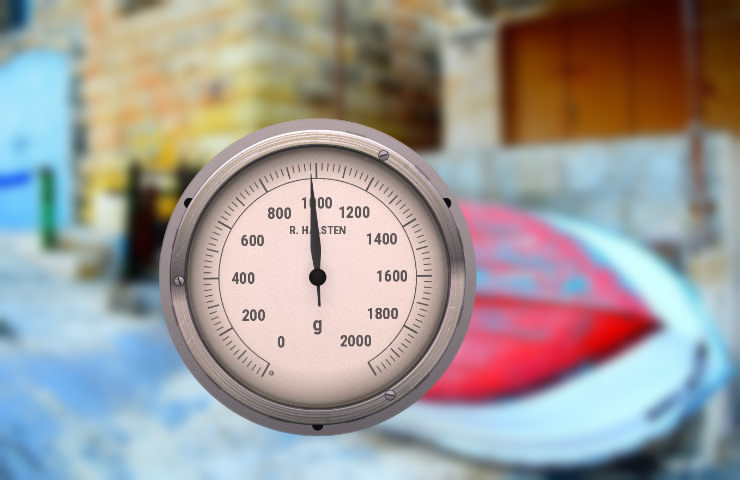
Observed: 980 g
